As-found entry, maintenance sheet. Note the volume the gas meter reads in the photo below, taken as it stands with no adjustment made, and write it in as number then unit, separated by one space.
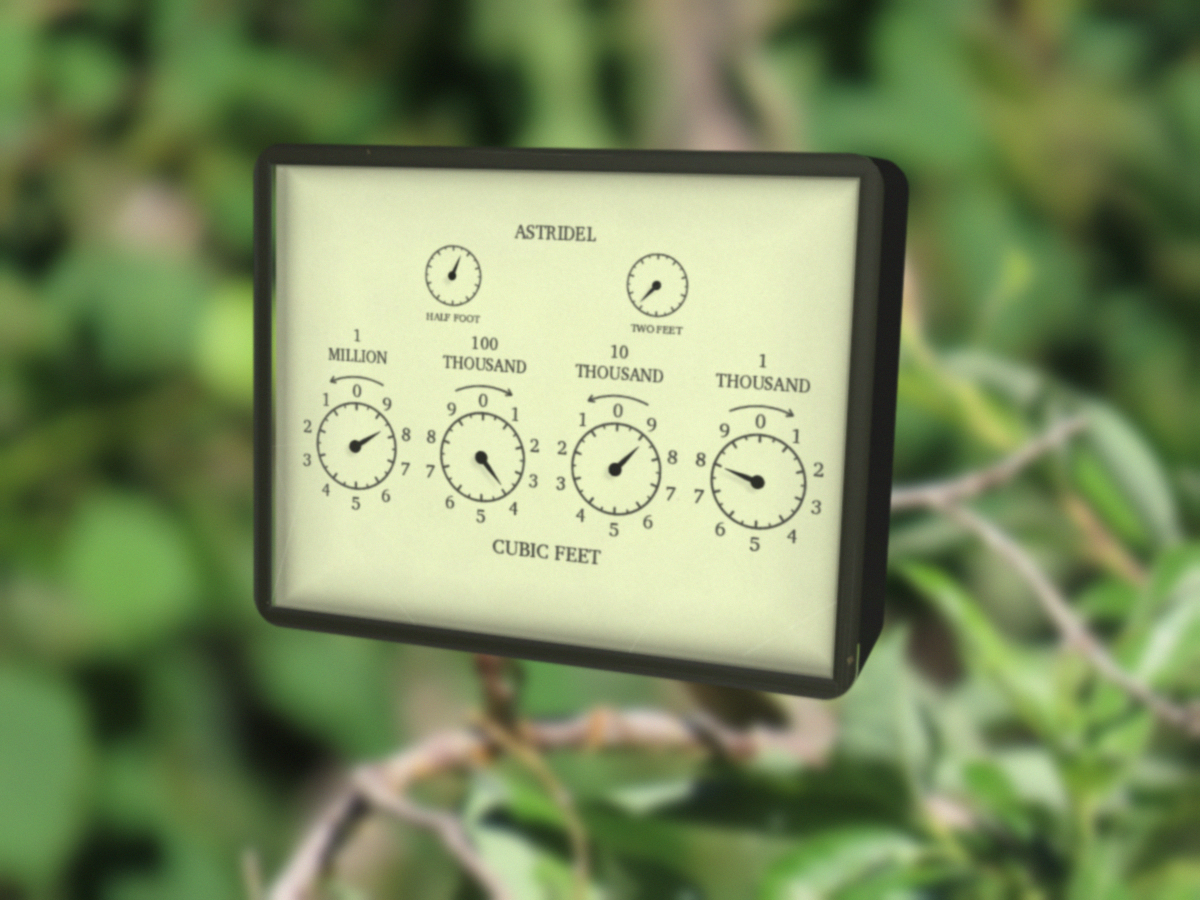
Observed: 838800 ft³
